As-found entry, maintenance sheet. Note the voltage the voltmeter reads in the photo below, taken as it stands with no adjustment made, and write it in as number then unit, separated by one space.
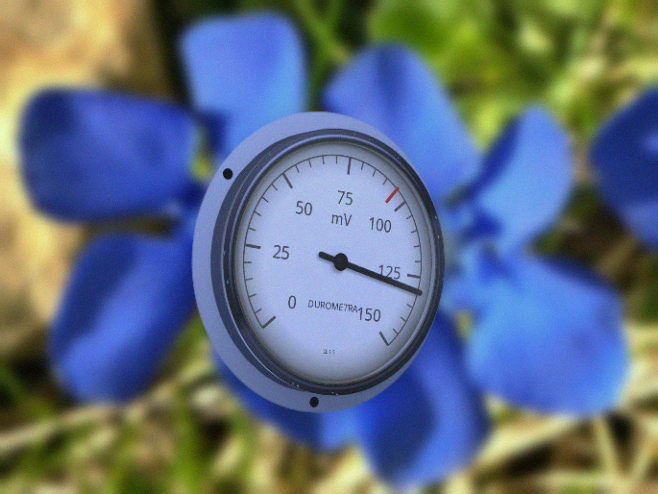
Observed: 130 mV
